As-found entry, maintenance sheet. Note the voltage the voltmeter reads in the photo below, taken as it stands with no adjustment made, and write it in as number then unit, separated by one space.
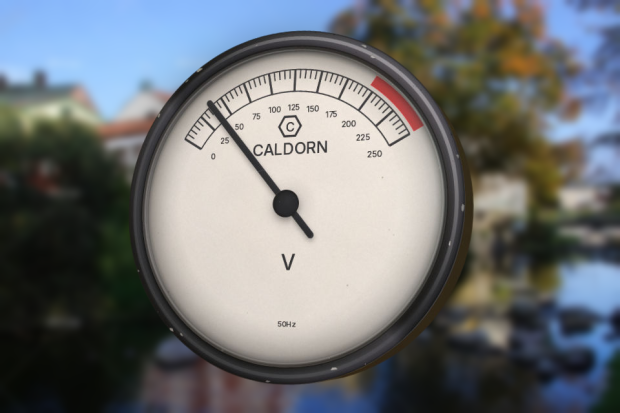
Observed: 40 V
